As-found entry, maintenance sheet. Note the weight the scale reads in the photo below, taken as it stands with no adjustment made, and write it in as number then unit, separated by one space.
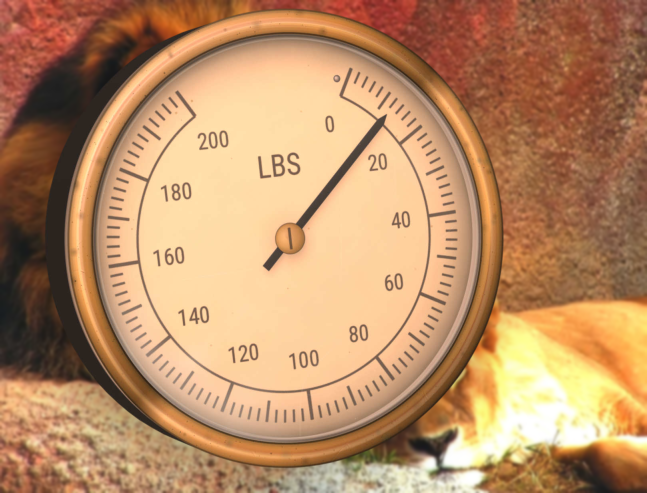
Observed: 12 lb
